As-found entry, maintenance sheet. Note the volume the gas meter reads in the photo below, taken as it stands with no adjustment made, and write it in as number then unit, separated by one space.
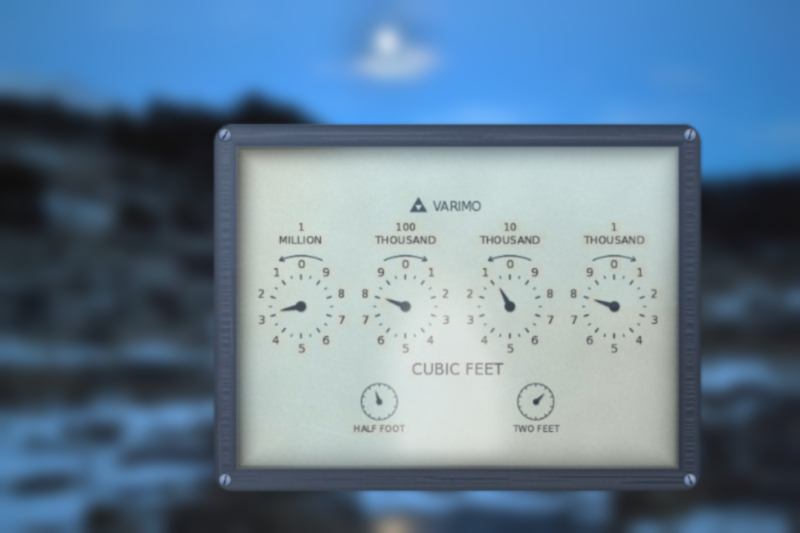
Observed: 280800 ft³
